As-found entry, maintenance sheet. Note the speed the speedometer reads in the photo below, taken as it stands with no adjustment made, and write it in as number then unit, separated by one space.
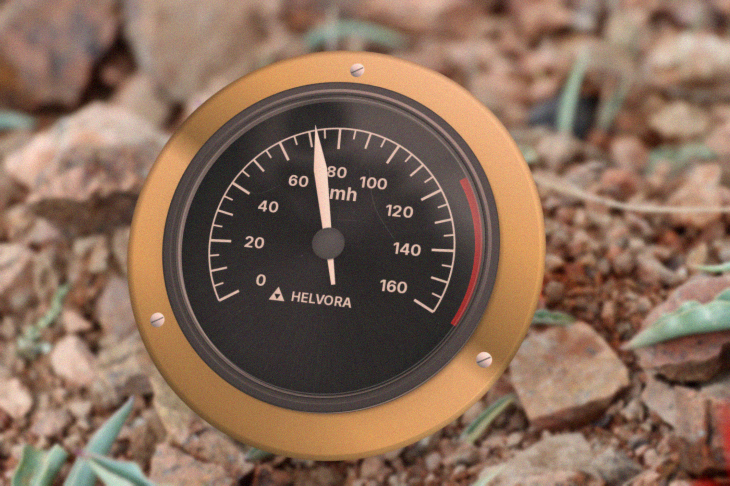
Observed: 72.5 km/h
